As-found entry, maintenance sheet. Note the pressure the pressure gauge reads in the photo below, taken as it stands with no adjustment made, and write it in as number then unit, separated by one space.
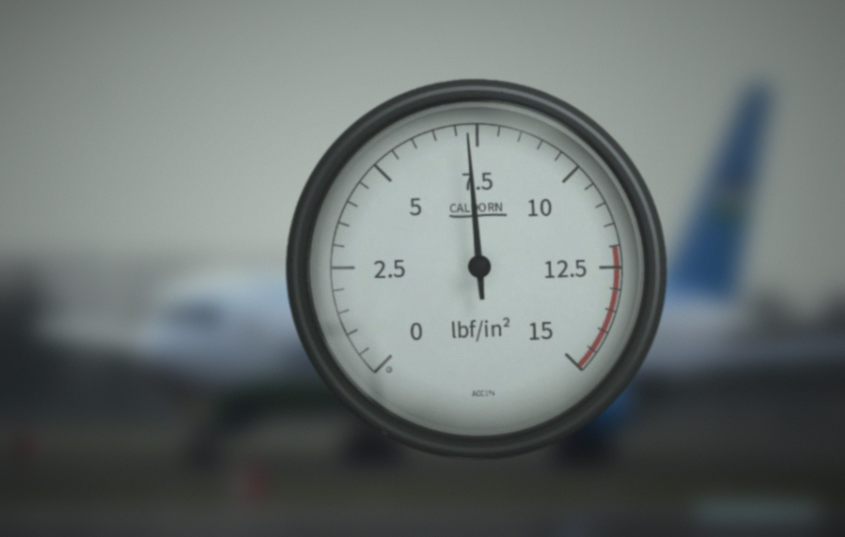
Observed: 7.25 psi
